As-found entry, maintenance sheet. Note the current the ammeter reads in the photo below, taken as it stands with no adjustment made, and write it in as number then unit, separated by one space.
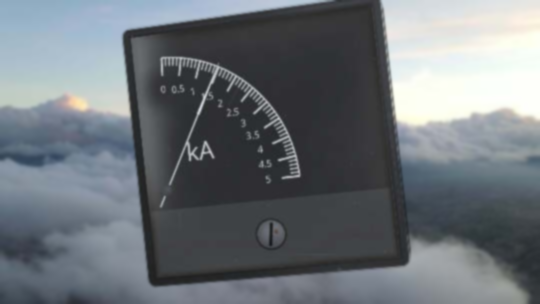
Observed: 1.5 kA
